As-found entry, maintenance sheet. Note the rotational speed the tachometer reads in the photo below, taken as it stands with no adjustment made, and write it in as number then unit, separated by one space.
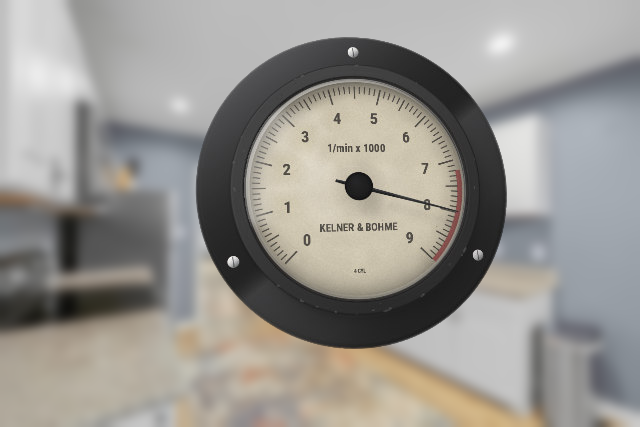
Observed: 8000 rpm
